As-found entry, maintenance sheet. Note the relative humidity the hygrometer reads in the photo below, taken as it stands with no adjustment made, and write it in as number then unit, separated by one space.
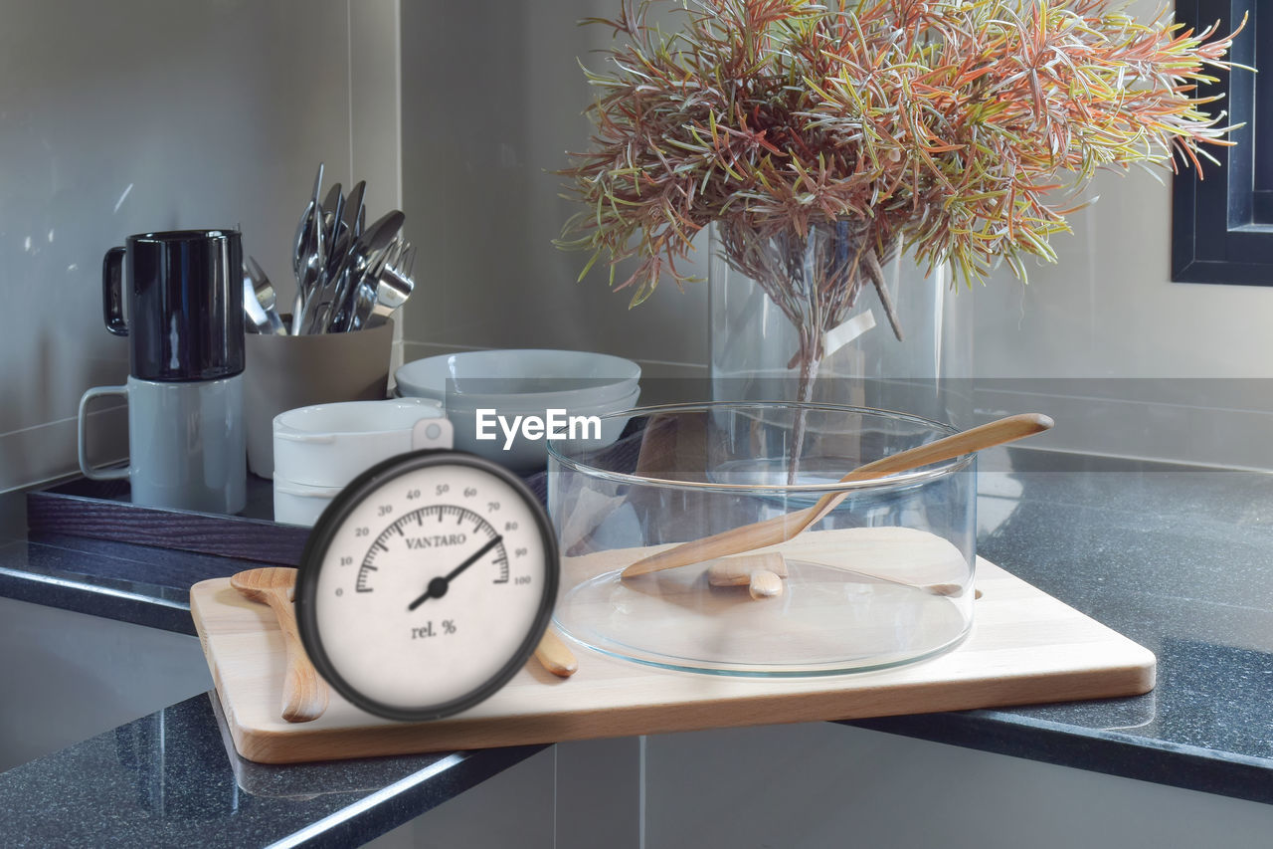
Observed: 80 %
